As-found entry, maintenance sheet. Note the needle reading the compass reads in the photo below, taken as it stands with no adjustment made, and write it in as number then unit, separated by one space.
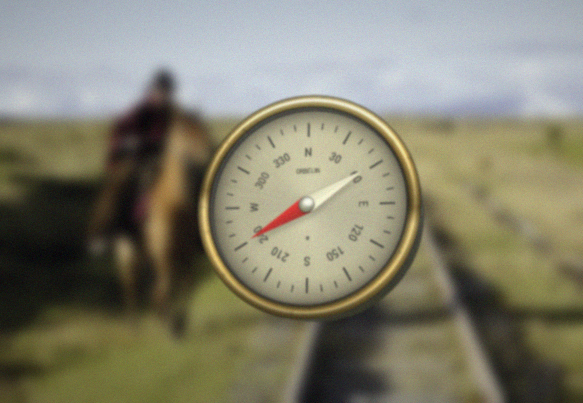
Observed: 240 °
